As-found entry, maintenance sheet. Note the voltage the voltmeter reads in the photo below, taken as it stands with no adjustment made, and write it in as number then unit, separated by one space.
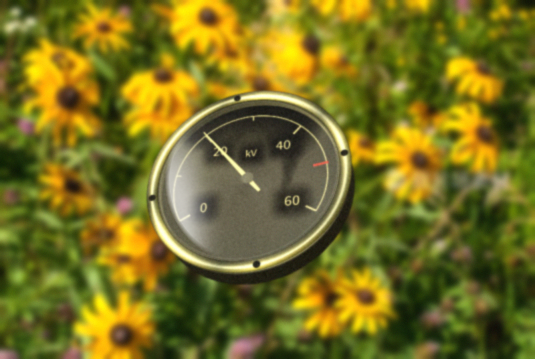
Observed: 20 kV
